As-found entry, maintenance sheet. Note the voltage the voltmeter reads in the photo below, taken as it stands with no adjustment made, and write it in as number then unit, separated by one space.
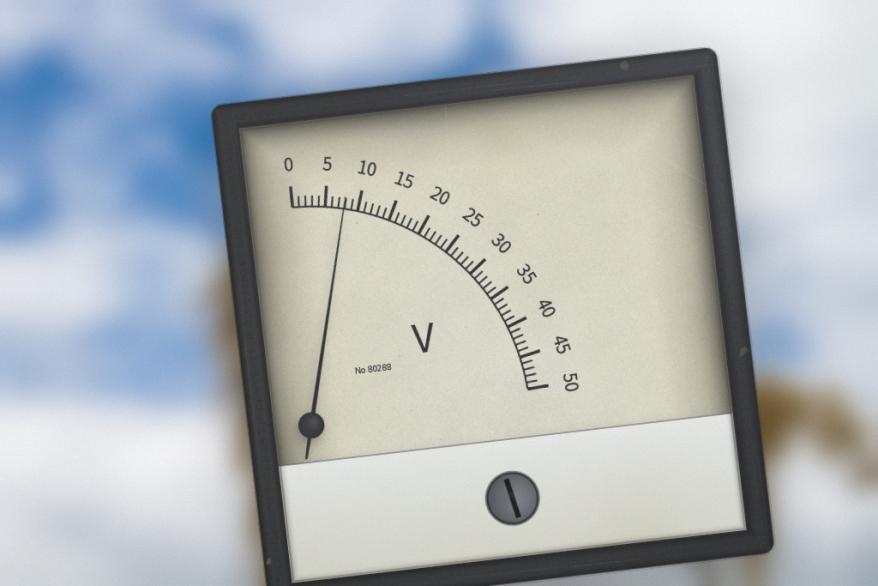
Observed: 8 V
